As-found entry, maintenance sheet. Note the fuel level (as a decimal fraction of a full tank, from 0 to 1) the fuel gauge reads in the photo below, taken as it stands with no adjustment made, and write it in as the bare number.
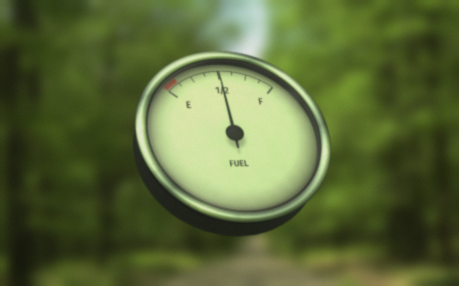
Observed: 0.5
